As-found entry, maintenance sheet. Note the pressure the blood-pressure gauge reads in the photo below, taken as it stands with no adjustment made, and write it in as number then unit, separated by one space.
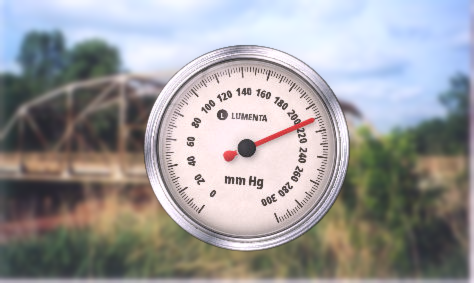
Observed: 210 mmHg
